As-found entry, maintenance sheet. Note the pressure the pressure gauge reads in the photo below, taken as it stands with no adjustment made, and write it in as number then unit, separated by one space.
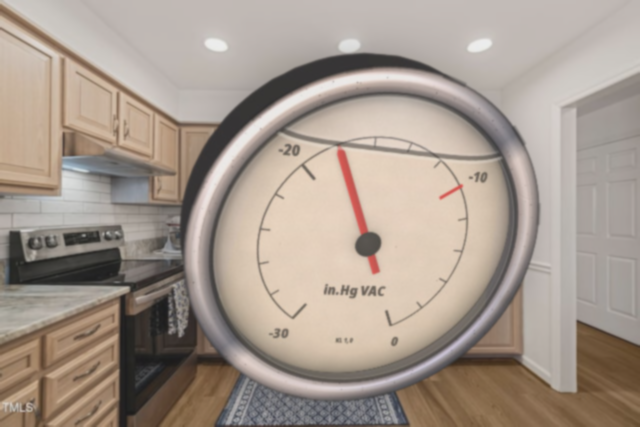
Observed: -18 inHg
